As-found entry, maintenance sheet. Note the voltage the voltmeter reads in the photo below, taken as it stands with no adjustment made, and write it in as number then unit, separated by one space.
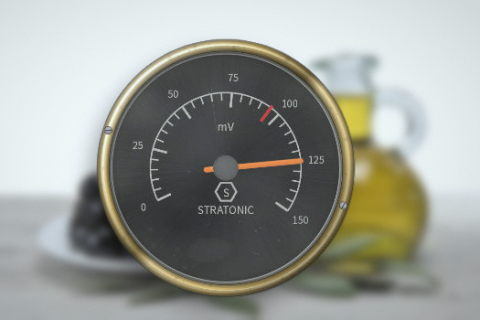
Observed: 125 mV
